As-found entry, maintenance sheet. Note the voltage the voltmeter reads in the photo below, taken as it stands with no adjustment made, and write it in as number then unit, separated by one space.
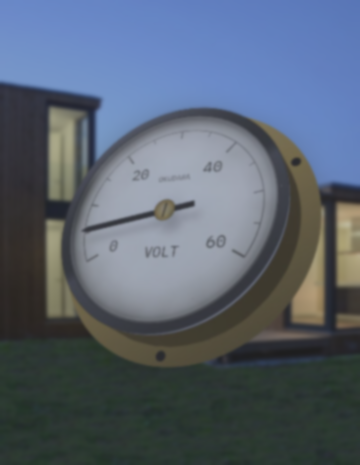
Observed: 5 V
